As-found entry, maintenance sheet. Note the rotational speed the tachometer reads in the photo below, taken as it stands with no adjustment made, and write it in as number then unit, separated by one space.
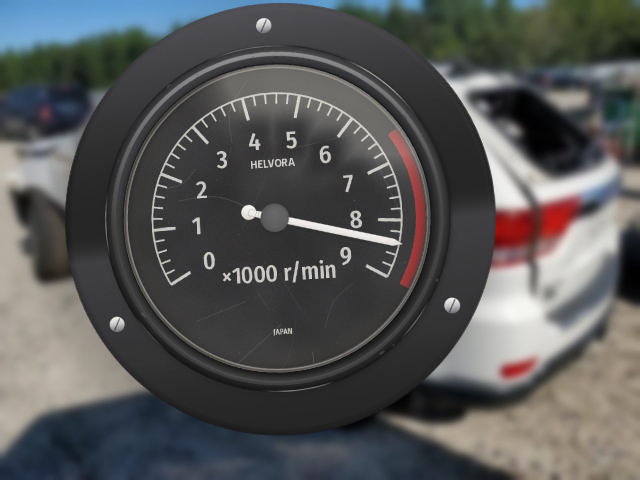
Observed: 8400 rpm
